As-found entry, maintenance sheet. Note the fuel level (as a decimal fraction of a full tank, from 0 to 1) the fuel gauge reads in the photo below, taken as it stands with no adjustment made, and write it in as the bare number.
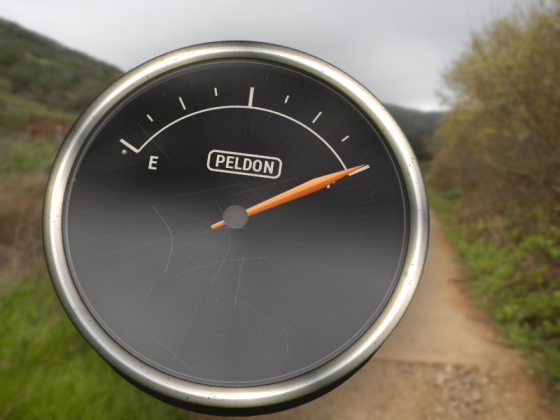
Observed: 1
